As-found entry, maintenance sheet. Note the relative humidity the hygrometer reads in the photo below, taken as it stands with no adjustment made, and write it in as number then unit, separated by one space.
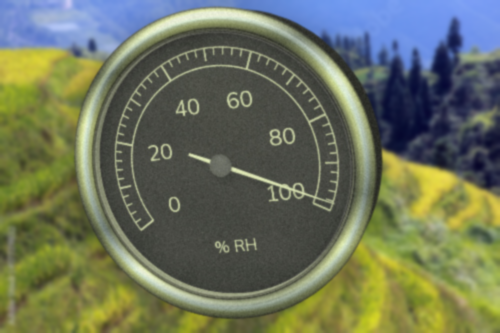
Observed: 98 %
